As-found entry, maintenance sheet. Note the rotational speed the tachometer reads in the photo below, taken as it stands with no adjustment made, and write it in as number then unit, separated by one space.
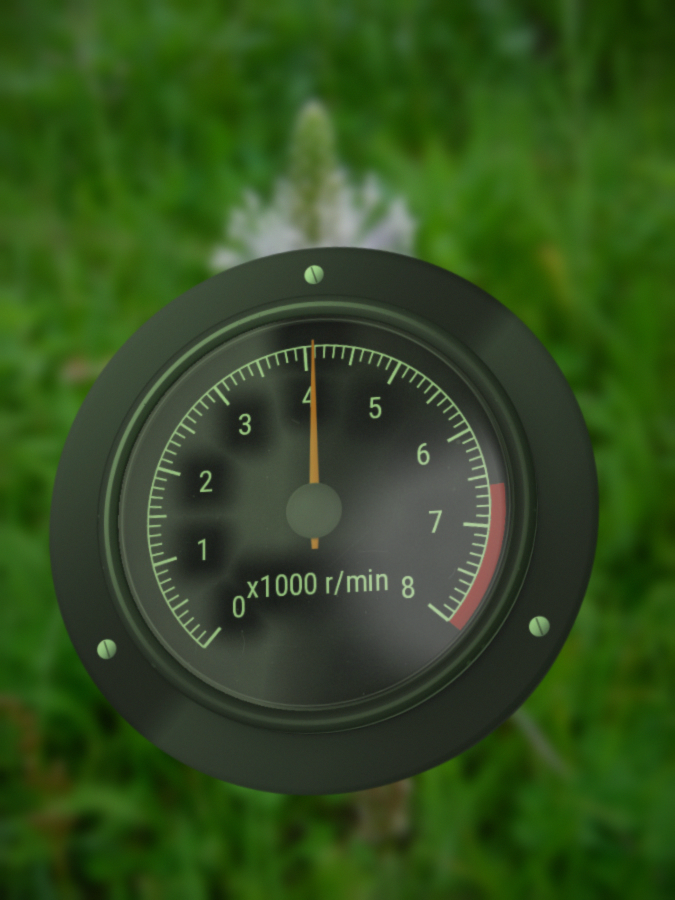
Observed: 4100 rpm
